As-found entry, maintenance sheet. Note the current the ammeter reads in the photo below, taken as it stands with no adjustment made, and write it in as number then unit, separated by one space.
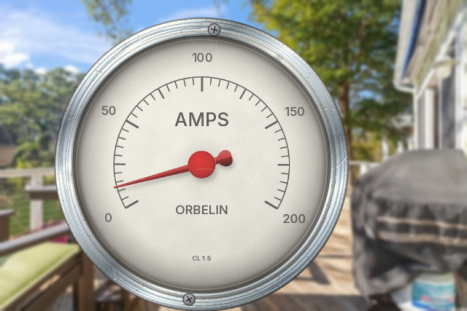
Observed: 12.5 A
